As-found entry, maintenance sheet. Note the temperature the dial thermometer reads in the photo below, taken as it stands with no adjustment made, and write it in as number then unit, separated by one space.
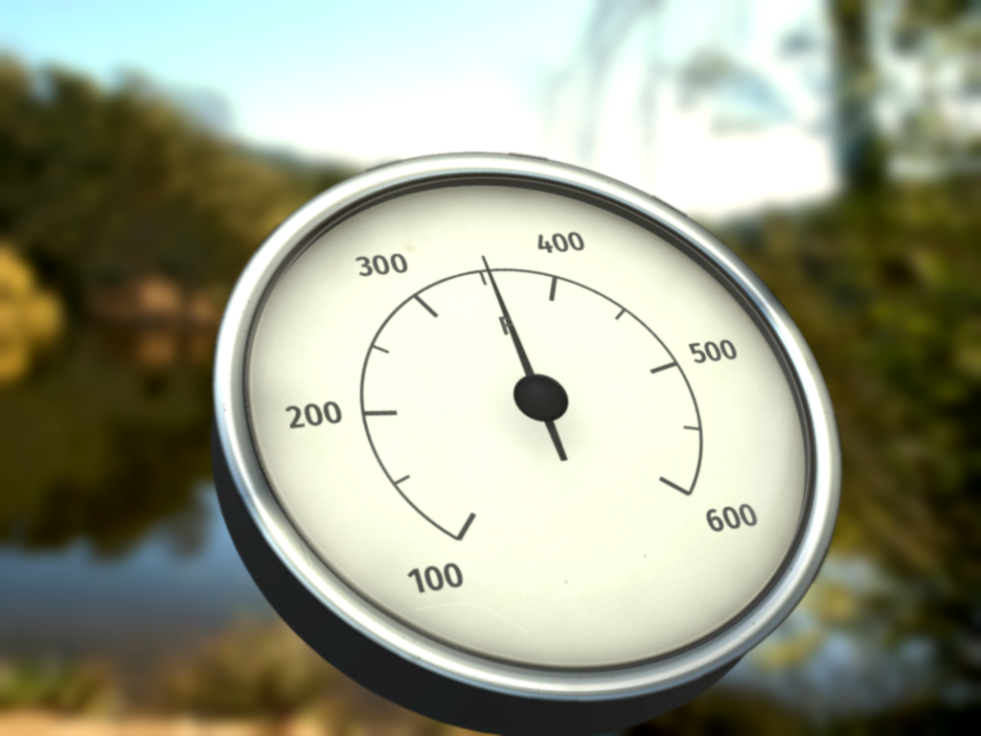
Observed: 350 °F
